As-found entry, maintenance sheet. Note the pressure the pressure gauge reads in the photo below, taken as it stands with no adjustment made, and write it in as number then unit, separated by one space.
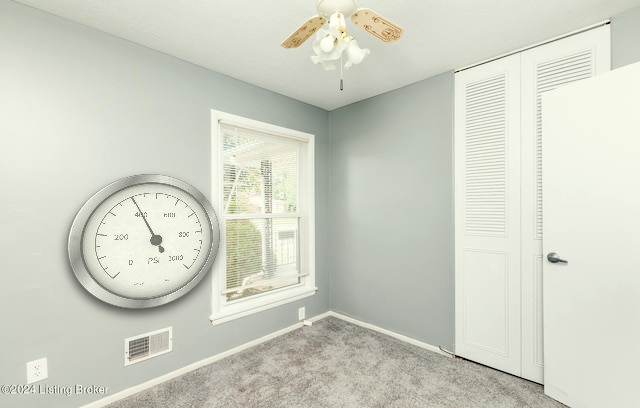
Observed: 400 psi
